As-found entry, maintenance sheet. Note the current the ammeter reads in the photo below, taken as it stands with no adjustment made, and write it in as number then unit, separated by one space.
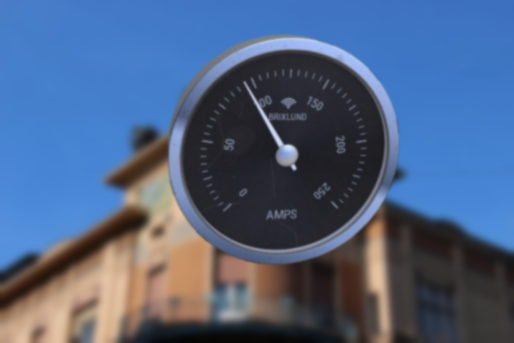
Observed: 95 A
